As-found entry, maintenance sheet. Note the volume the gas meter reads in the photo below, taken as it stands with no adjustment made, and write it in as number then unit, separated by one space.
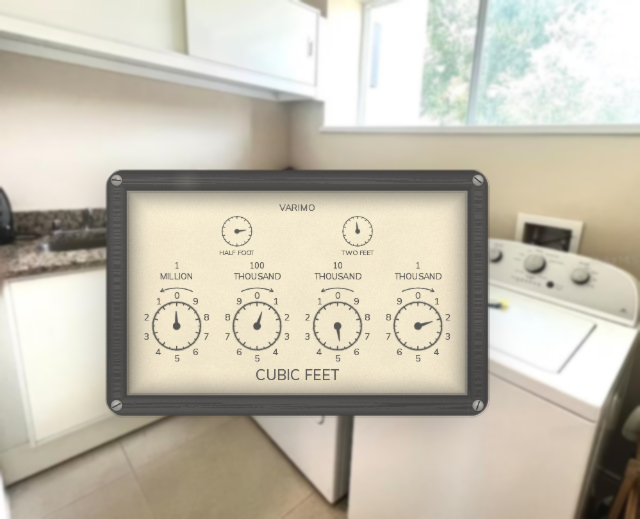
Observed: 5200 ft³
